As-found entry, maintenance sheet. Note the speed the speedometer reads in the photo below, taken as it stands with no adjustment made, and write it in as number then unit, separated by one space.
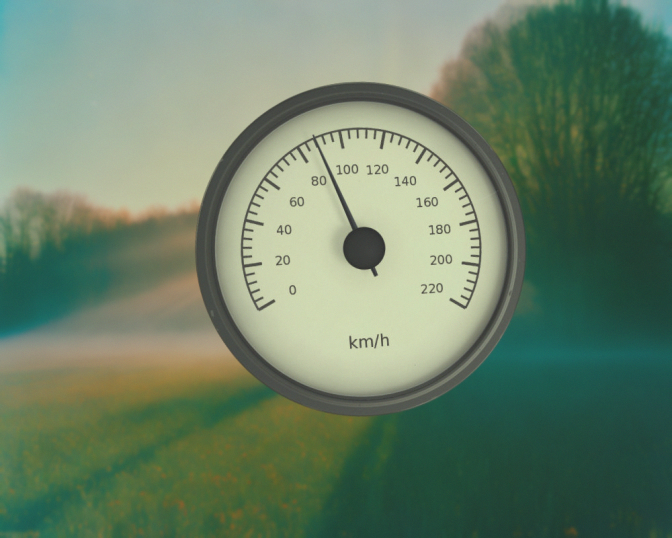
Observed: 88 km/h
